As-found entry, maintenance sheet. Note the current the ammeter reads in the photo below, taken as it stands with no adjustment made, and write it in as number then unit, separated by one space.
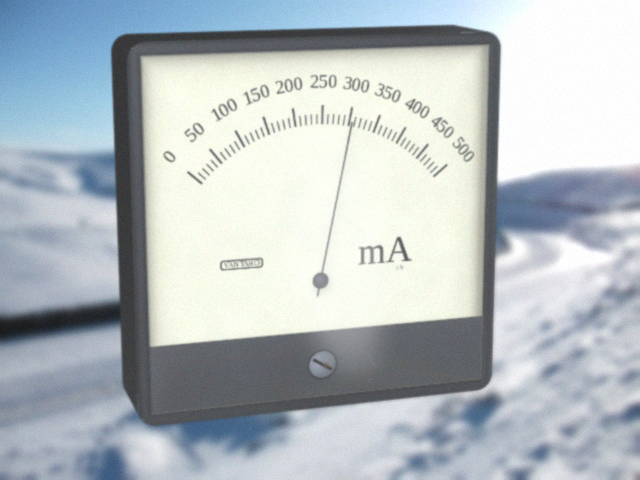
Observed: 300 mA
